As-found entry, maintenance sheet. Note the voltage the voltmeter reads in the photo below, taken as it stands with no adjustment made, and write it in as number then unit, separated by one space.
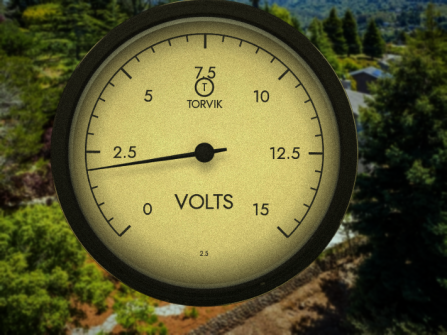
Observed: 2 V
